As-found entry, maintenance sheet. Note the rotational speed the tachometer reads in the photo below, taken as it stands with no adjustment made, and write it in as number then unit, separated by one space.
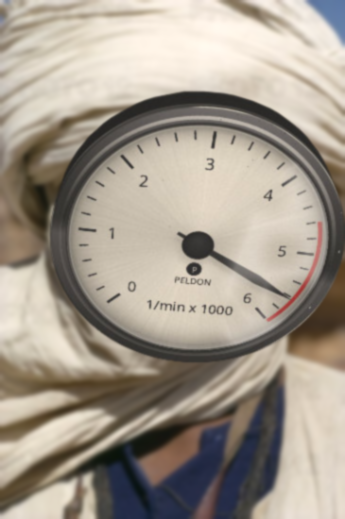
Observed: 5600 rpm
